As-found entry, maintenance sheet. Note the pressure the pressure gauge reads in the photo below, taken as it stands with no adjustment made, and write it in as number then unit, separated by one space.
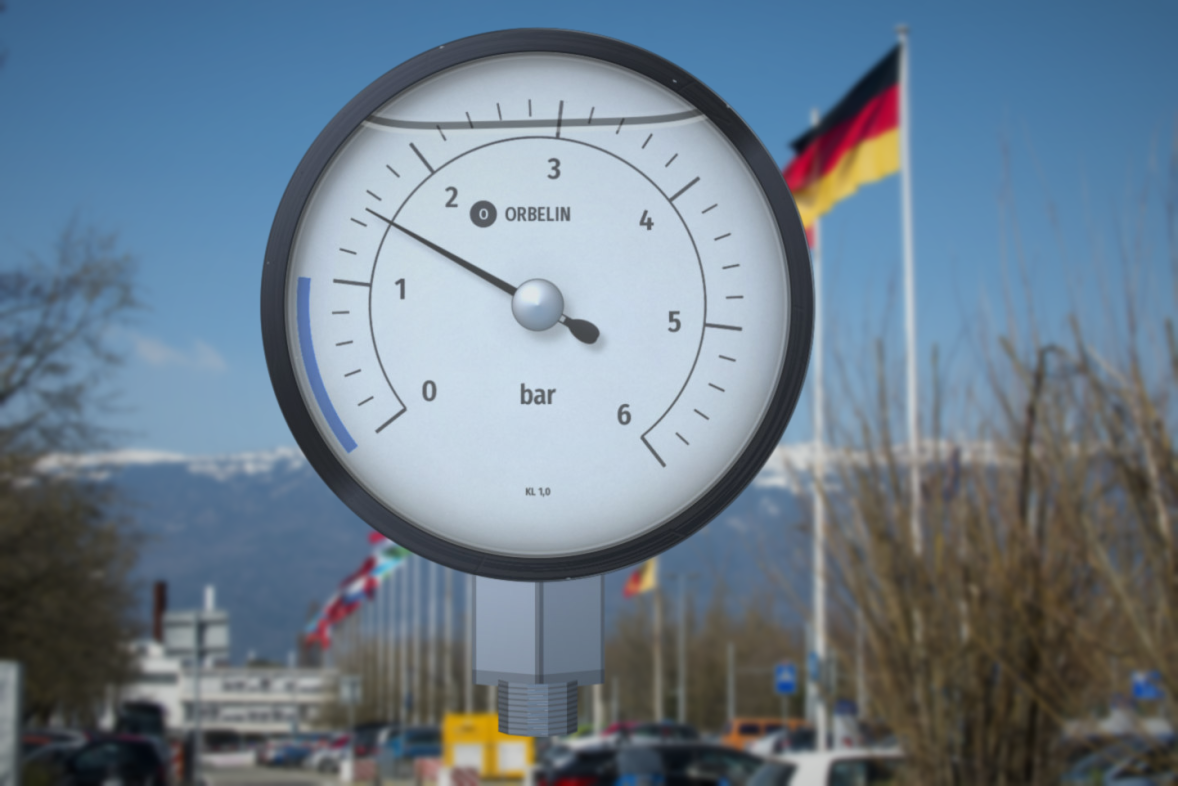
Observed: 1.5 bar
